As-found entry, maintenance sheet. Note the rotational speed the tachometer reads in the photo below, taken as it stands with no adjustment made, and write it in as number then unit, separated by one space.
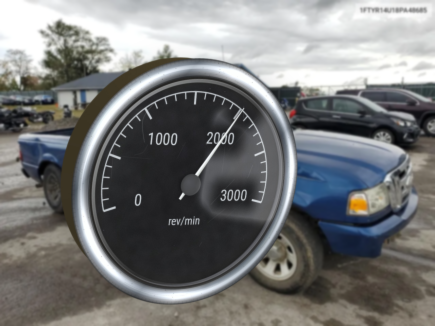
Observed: 2000 rpm
